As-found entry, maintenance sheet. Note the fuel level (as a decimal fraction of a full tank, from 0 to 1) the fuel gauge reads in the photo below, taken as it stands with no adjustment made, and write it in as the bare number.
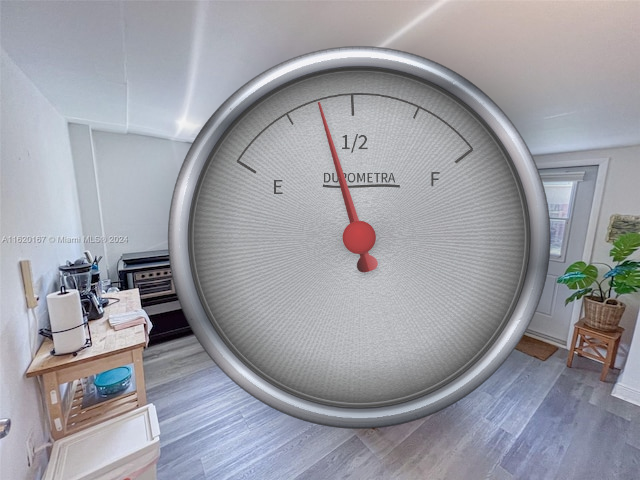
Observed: 0.375
